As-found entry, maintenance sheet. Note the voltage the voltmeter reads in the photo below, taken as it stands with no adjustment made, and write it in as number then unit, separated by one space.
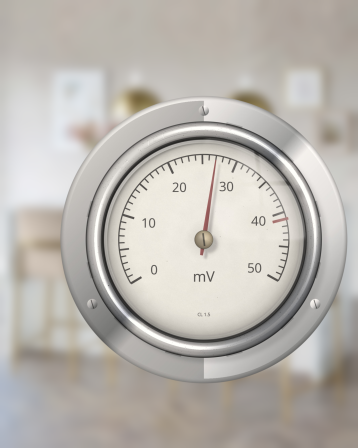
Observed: 27 mV
